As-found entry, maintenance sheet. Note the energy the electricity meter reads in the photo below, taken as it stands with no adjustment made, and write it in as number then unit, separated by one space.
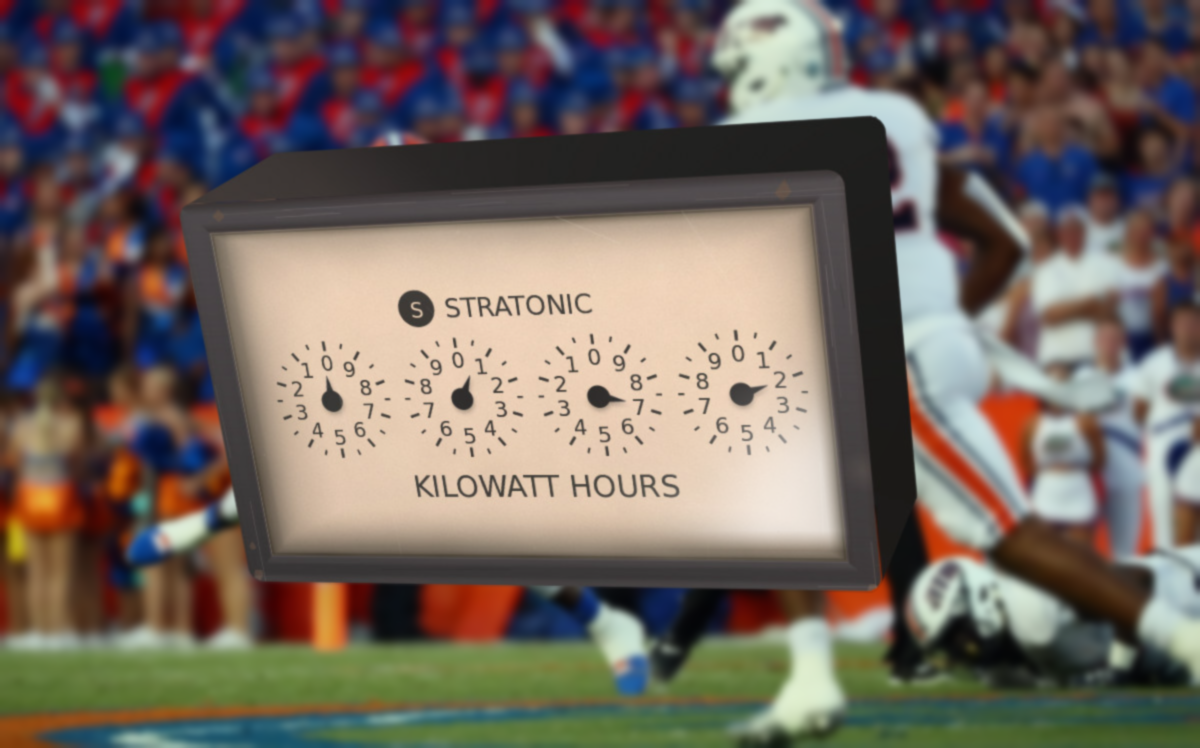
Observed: 72 kWh
